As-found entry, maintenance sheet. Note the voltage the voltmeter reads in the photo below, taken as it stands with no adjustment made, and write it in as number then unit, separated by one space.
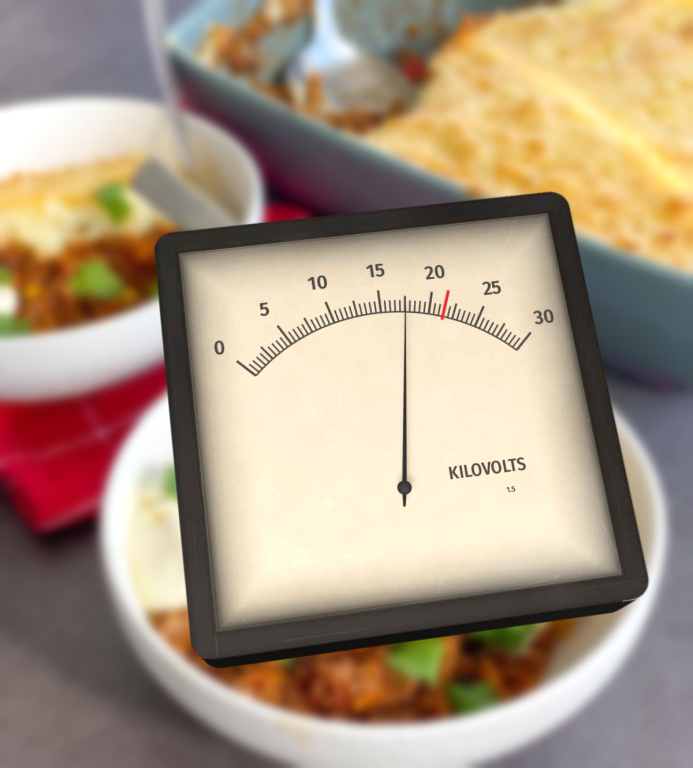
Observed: 17.5 kV
